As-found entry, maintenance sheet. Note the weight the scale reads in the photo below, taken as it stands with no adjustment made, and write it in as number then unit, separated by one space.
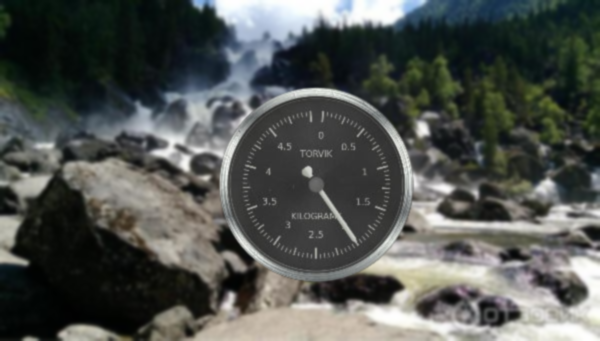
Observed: 2 kg
